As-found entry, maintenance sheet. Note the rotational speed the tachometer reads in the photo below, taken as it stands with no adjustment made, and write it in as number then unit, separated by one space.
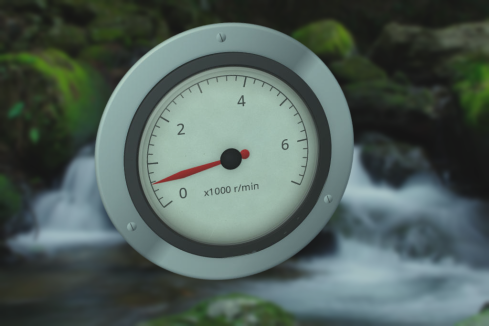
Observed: 600 rpm
